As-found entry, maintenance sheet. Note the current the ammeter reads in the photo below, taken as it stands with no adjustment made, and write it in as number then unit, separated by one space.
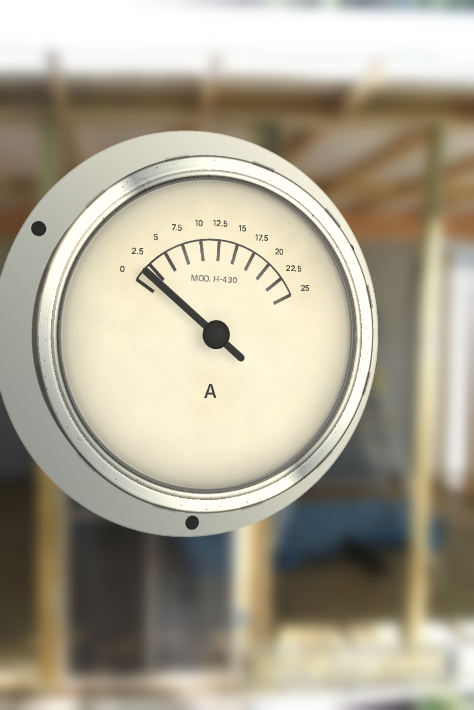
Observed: 1.25 A
